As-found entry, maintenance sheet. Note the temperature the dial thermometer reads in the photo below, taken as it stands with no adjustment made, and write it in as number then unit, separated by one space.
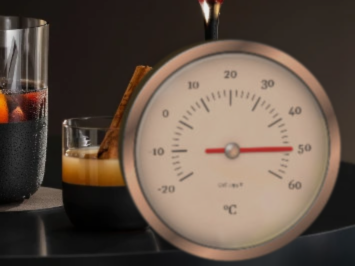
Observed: 50 °C
